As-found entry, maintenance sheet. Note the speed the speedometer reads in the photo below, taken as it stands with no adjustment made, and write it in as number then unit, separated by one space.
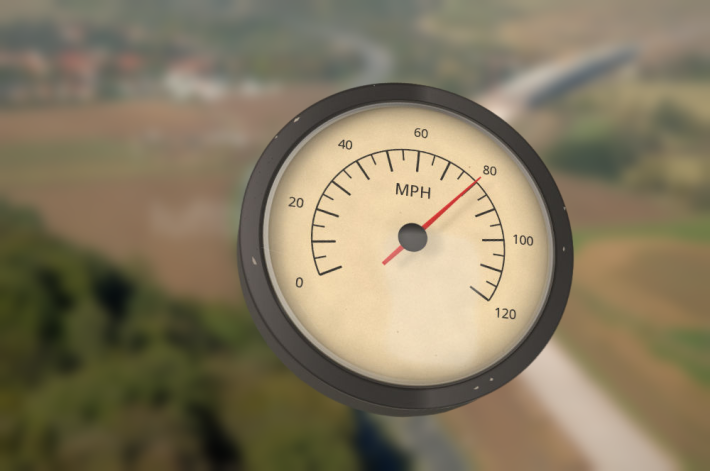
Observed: 80 mph
